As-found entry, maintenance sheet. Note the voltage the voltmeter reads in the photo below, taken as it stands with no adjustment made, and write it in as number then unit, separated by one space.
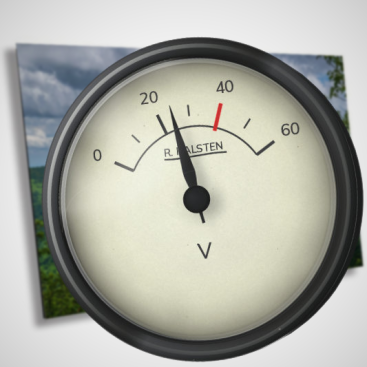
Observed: 25 V
